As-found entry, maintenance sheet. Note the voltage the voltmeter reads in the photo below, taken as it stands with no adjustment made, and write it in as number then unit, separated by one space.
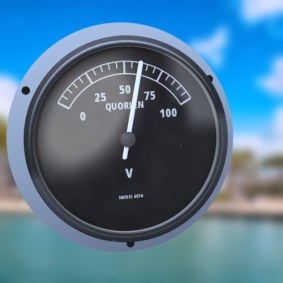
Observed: 60 V
